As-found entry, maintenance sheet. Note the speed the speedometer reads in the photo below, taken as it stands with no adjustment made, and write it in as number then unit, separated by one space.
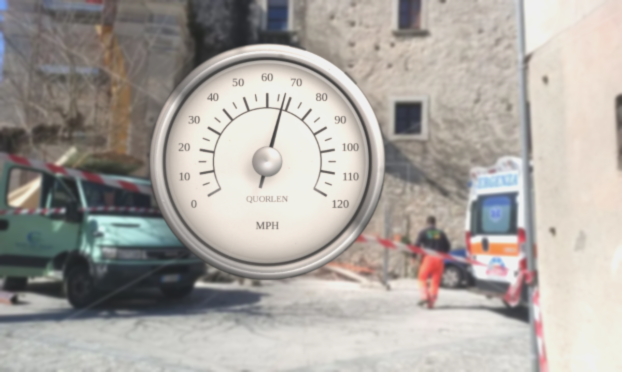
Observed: 67.5 mph
